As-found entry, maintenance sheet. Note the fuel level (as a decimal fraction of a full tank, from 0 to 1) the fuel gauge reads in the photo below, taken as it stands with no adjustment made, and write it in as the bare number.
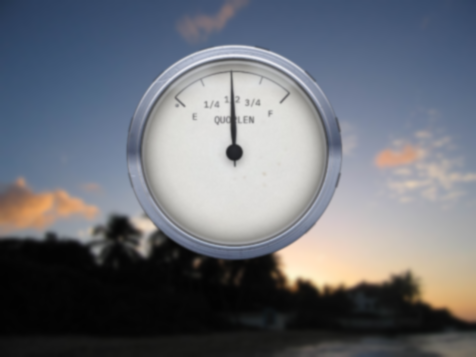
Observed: 0.5
